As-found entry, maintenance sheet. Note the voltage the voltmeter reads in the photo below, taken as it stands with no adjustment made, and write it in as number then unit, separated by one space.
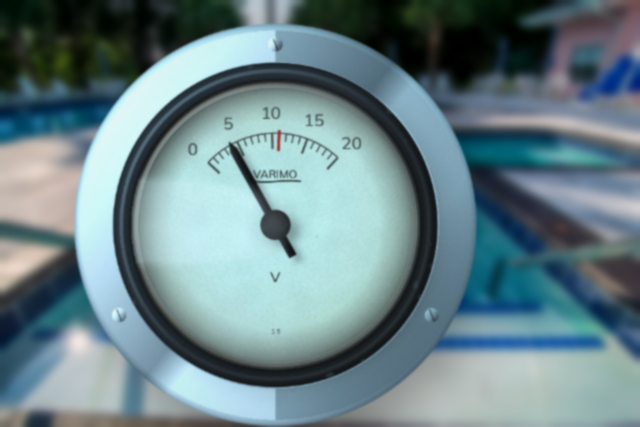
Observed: 4 V
